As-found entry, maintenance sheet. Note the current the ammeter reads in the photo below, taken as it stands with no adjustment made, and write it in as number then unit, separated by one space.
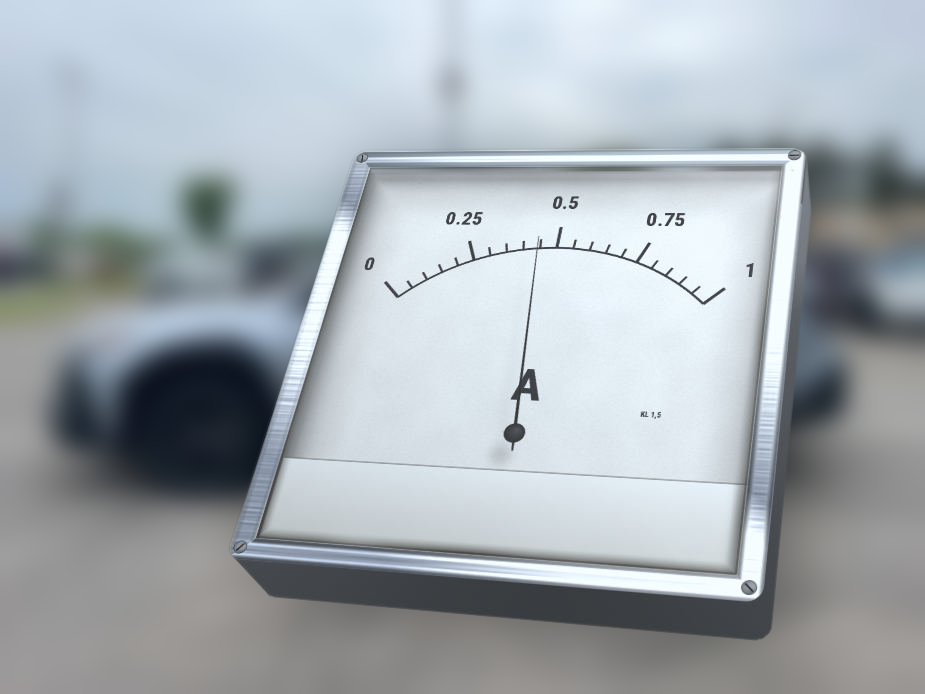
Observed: 0.45 A
